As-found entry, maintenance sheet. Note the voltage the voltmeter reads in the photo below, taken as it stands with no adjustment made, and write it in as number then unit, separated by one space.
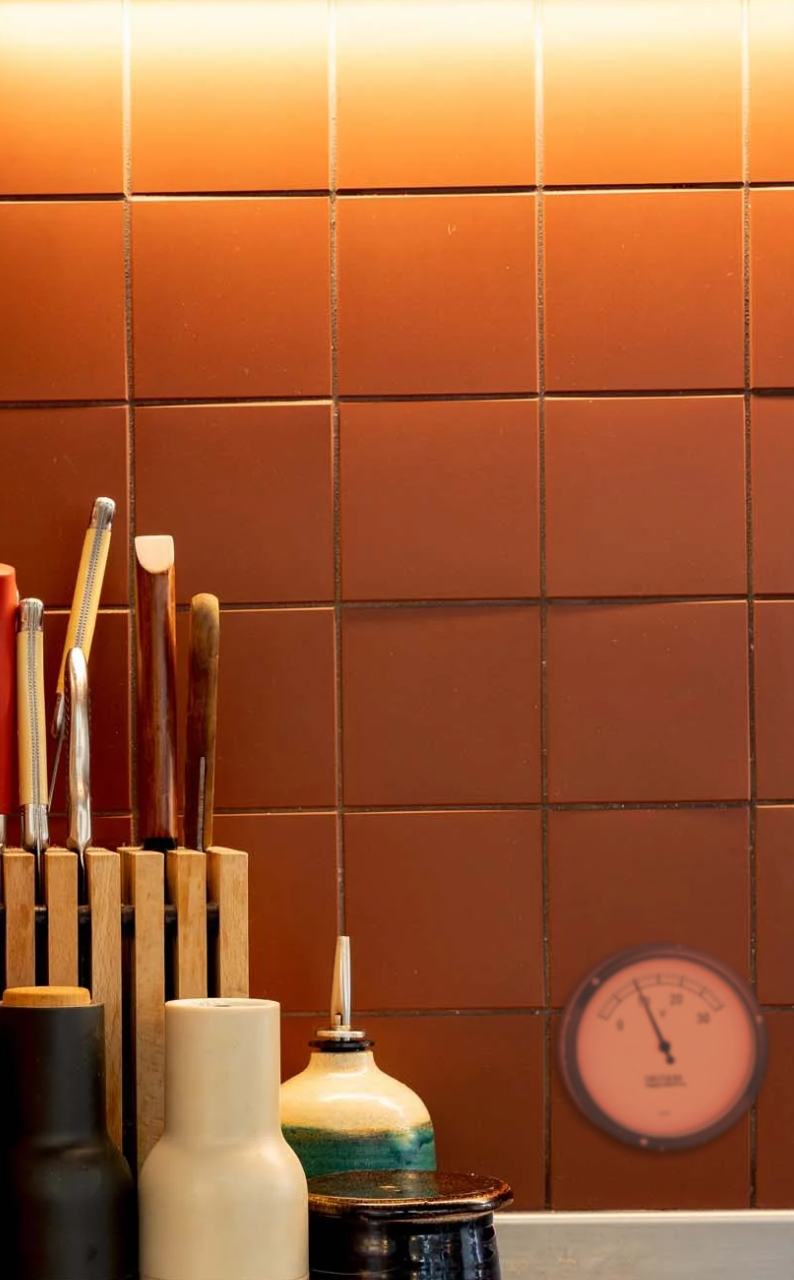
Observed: 10 V
